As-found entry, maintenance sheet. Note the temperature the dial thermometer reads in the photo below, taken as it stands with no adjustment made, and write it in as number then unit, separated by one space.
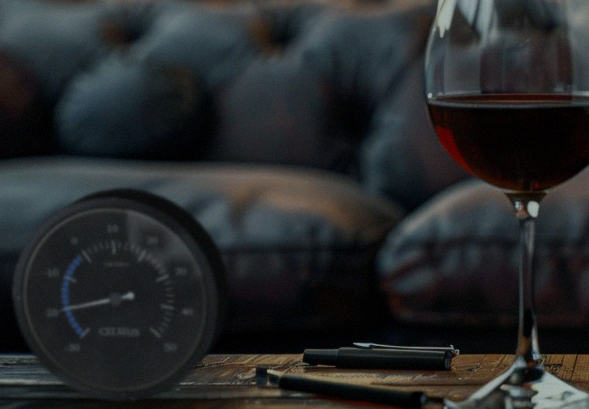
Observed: -20 °C
